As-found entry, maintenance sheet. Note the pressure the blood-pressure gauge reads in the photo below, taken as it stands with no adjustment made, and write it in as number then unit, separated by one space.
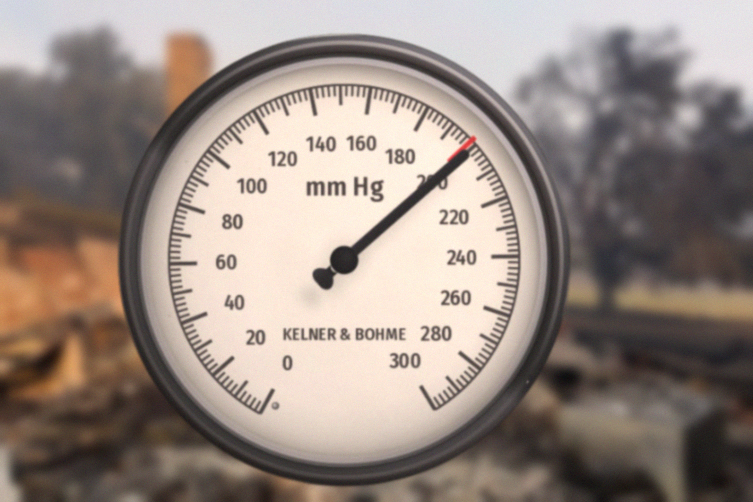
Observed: 200 mmHg
